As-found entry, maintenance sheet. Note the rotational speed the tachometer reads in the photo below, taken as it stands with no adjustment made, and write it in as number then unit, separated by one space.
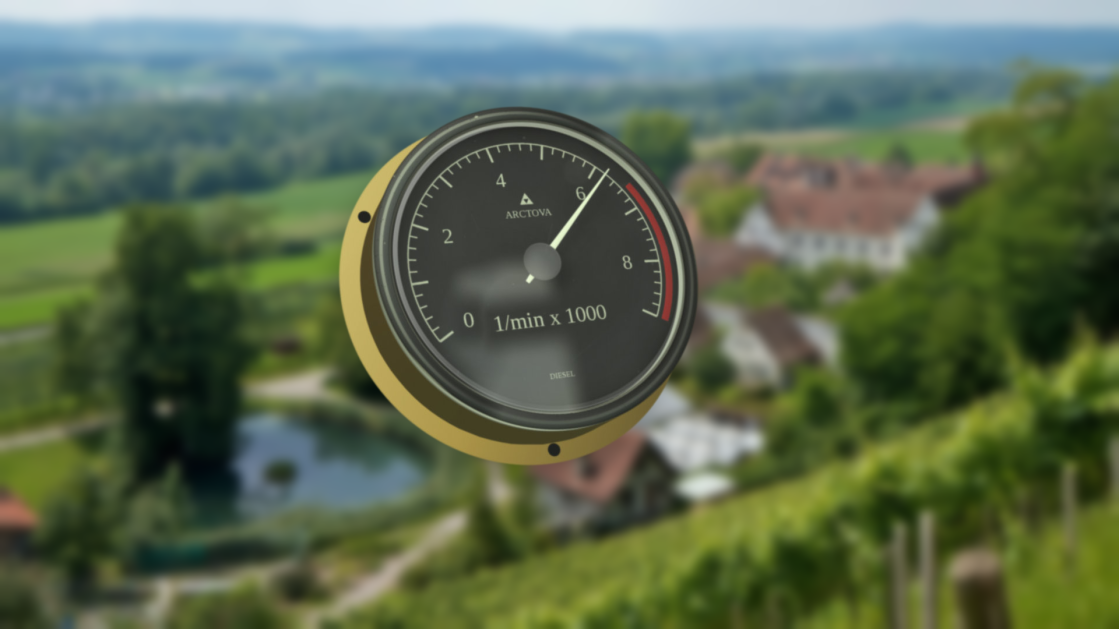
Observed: 6200 rpm
